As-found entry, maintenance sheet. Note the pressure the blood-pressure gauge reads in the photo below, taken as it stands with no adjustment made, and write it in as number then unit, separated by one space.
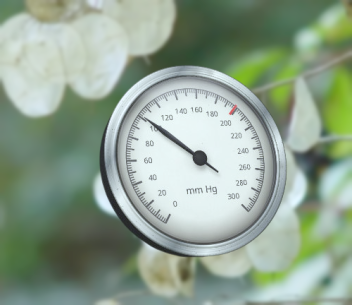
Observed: 100 mmHg
